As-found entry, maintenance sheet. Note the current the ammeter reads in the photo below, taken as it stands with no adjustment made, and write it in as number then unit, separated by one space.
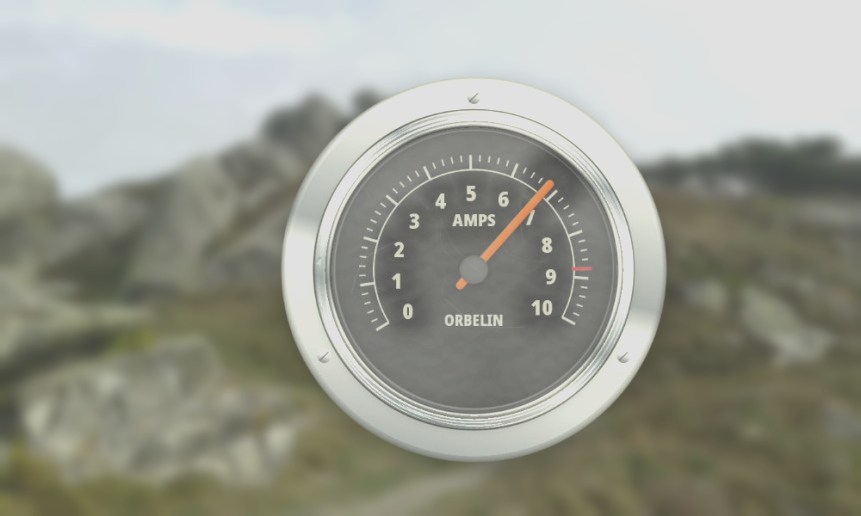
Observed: 6.8 A
